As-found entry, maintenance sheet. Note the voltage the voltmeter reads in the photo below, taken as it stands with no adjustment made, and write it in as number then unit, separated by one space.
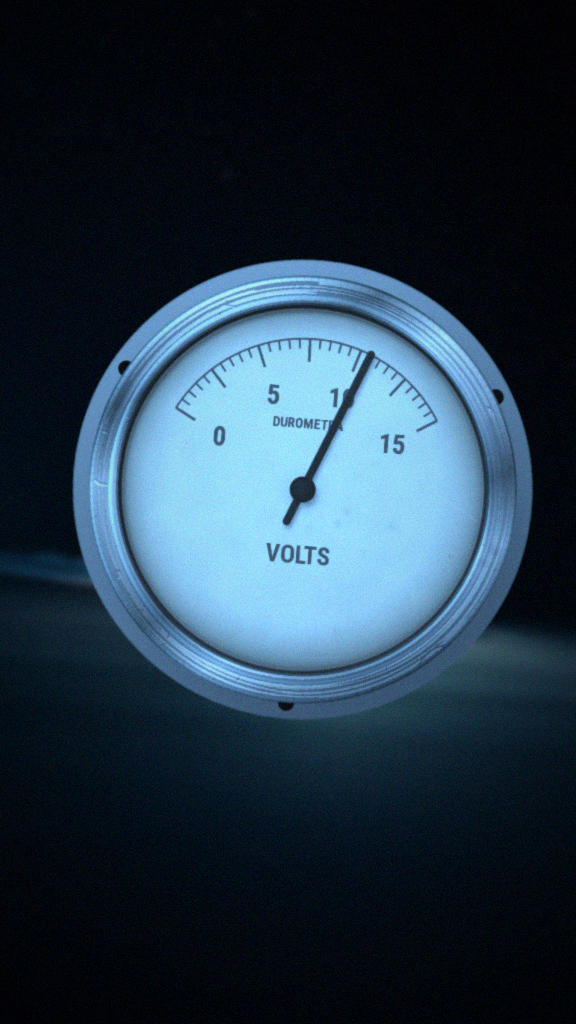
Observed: 10.5 V
